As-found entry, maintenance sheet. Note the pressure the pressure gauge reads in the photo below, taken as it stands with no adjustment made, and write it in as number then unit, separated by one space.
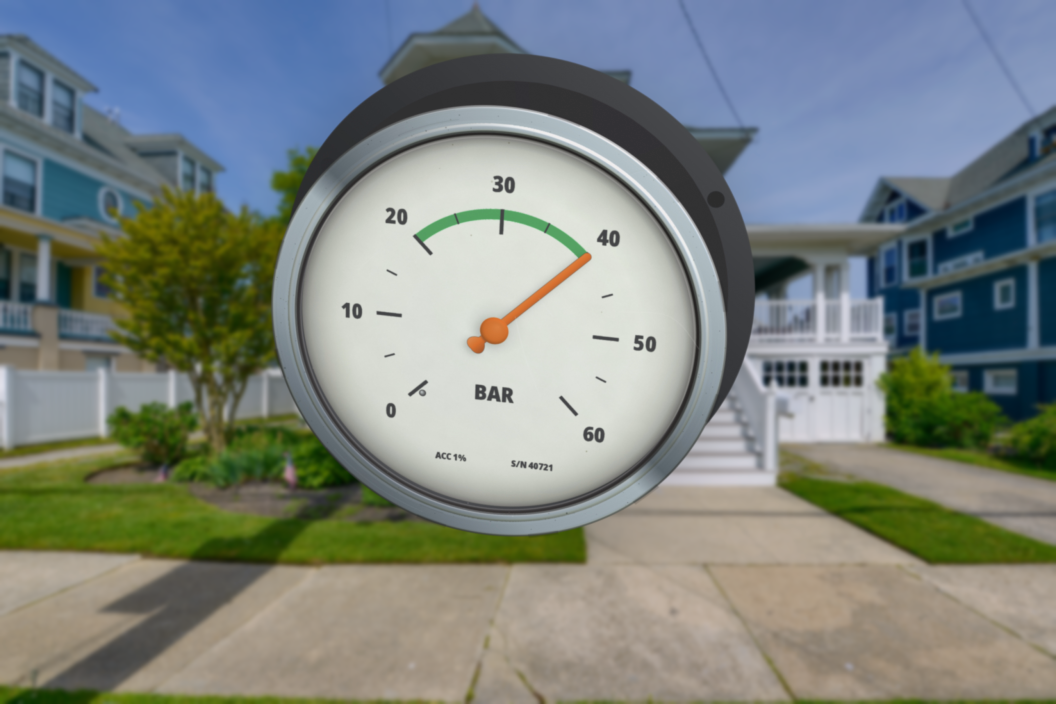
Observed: 40 bar
